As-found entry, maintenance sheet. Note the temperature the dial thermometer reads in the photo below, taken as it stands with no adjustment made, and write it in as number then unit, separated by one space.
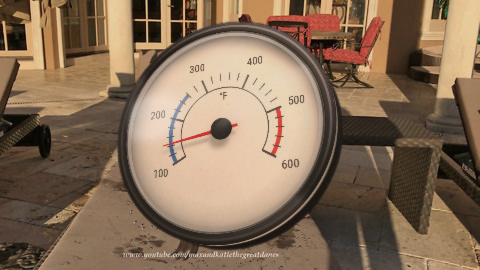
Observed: 140 °F
